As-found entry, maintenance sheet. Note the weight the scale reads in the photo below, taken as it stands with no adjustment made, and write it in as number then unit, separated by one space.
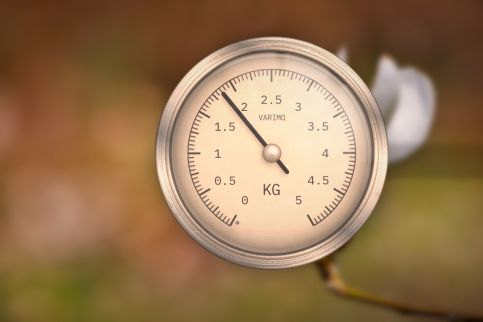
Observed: 1.85 kg
